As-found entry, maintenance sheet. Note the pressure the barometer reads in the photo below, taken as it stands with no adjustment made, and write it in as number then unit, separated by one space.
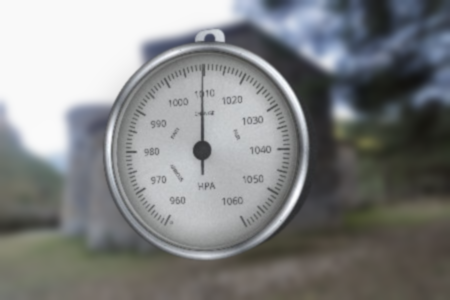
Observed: 1010 hPa
